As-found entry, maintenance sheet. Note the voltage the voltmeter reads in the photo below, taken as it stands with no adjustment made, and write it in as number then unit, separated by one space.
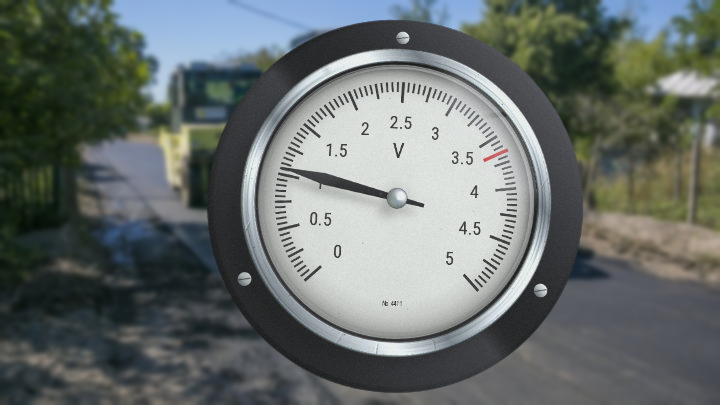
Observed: 1.05 V
